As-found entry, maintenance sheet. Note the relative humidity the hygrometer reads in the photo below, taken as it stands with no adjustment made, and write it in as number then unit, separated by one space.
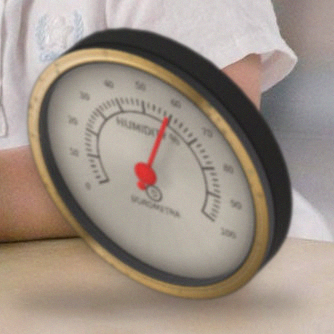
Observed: 60 %
